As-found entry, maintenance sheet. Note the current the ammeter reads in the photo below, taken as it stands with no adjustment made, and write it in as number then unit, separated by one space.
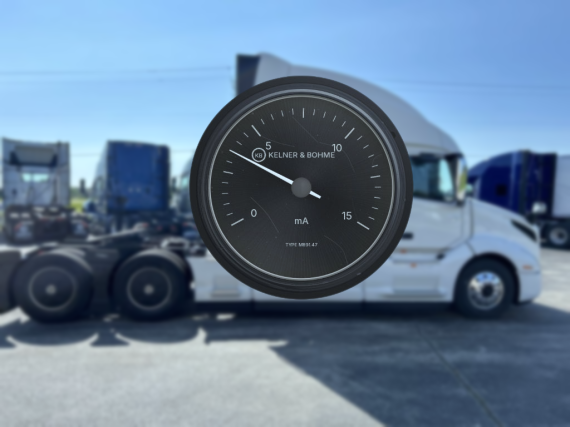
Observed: 3.5 mA
